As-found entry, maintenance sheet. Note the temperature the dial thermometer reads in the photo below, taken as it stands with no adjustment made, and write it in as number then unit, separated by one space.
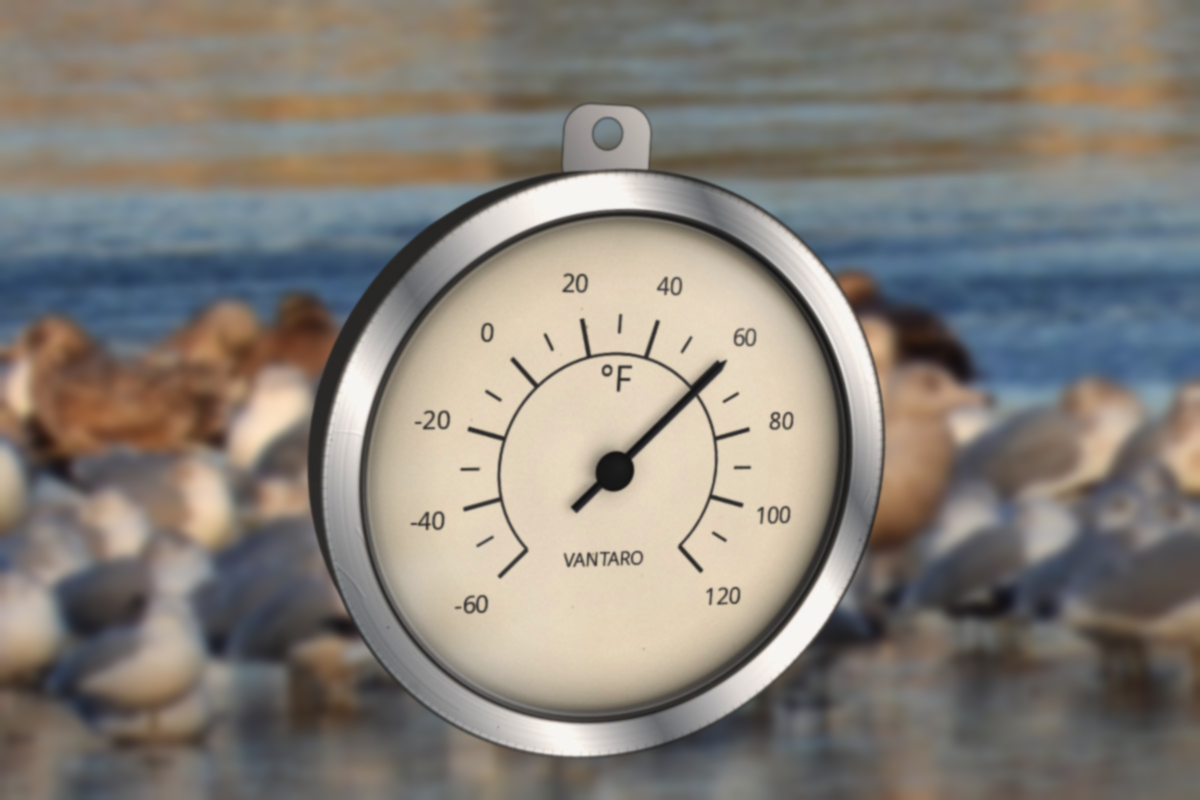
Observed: 60 °F
